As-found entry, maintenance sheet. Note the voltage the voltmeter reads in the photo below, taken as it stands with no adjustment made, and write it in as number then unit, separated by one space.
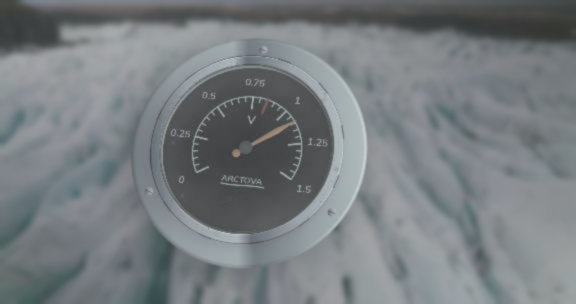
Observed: 1.1 V
